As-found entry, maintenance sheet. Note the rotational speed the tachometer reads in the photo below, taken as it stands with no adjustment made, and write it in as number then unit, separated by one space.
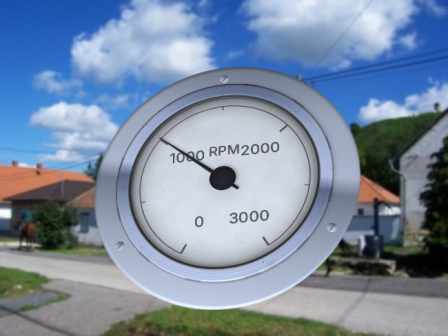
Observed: 1000 rpm
